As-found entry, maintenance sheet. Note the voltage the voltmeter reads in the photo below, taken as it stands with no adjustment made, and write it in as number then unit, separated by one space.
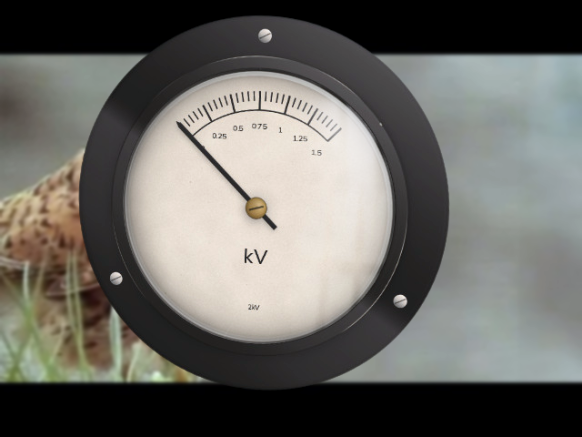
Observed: 0 kV
